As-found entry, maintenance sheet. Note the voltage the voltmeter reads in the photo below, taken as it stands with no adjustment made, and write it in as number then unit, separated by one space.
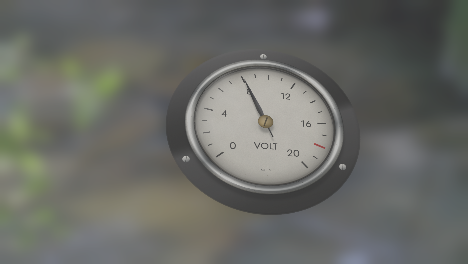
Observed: 8 V
